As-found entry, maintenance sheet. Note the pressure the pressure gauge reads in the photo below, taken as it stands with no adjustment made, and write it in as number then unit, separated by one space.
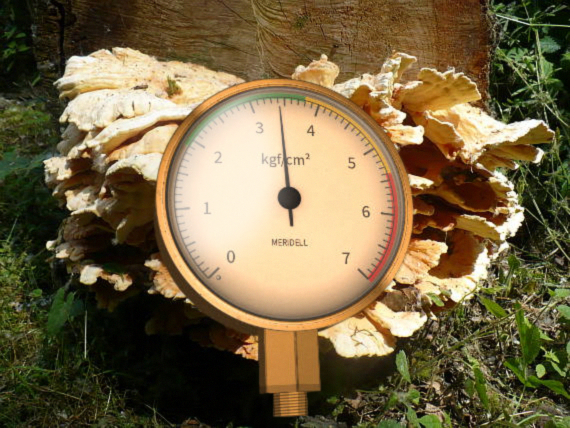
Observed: 3.4 kg/cm²
